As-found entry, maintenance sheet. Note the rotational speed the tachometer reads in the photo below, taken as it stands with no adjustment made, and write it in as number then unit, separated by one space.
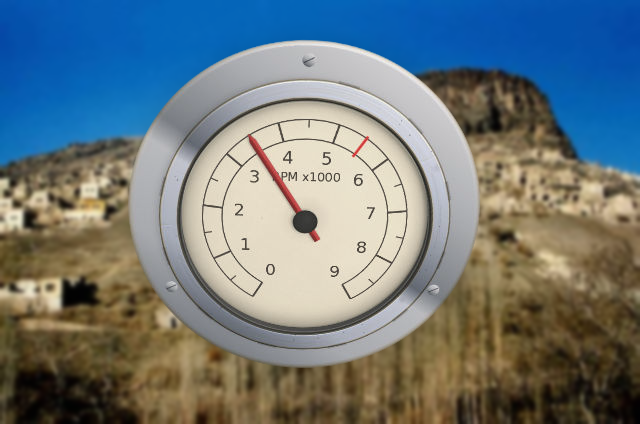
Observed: 3500 rpm
